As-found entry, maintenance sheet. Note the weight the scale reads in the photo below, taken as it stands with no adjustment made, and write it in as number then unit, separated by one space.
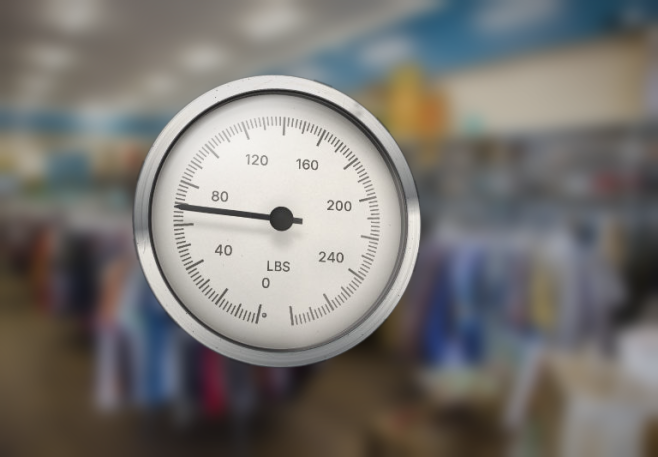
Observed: 68 lb
